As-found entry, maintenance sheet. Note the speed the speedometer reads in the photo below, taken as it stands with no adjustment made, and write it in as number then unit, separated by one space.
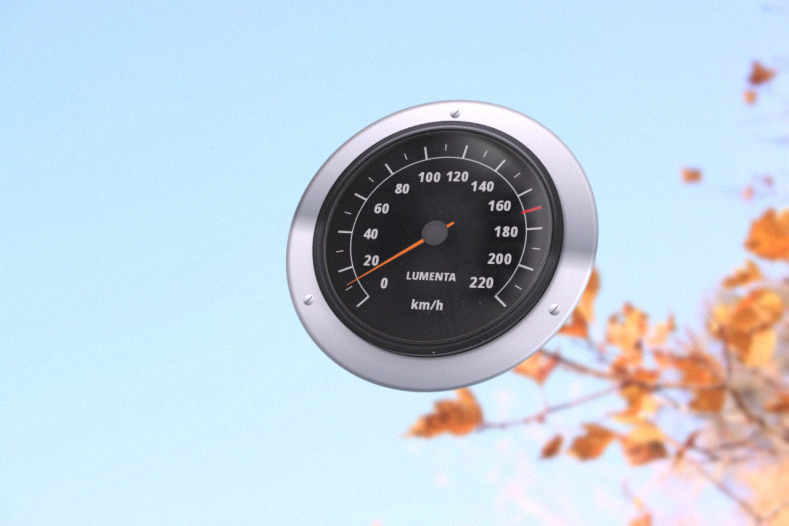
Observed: 10 km/h
